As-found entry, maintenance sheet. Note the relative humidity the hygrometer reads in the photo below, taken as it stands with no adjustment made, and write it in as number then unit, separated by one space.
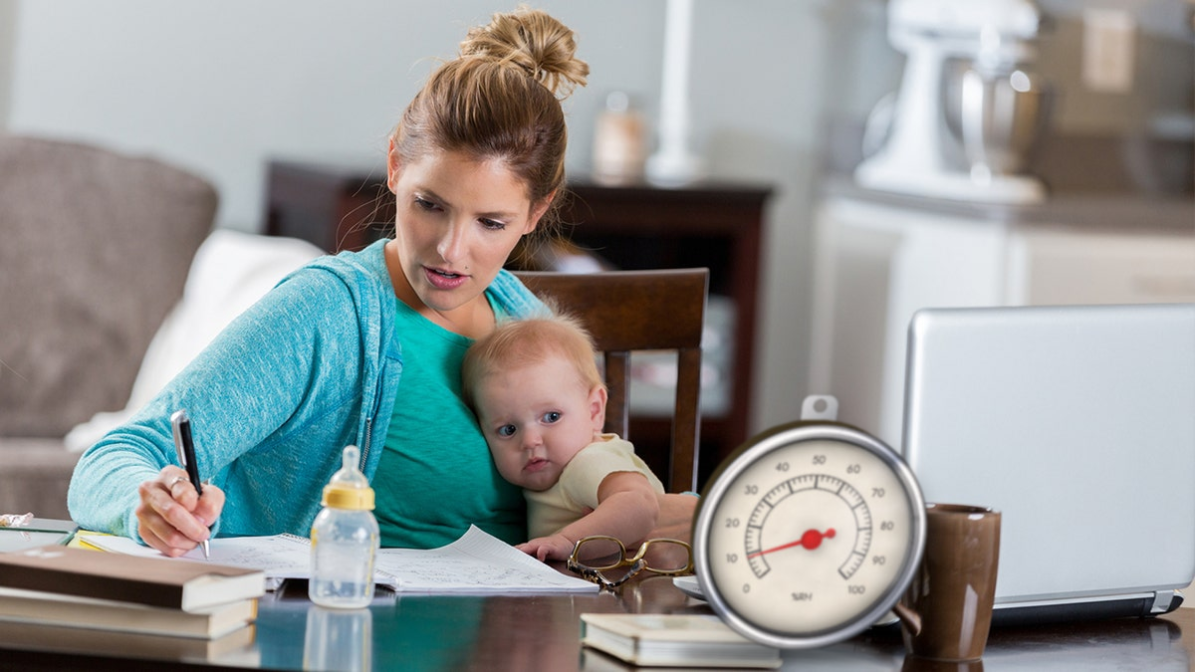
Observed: 10 %
